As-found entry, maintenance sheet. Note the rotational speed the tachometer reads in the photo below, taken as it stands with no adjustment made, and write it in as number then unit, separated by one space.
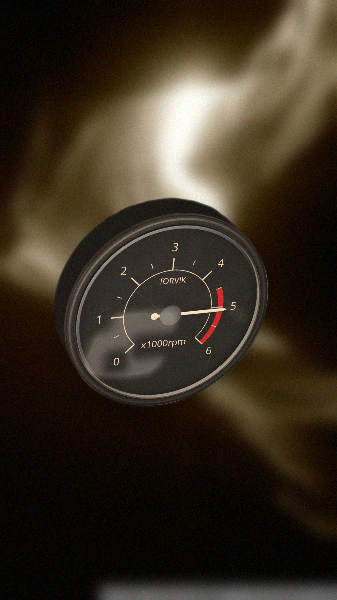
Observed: 5000 rpm
